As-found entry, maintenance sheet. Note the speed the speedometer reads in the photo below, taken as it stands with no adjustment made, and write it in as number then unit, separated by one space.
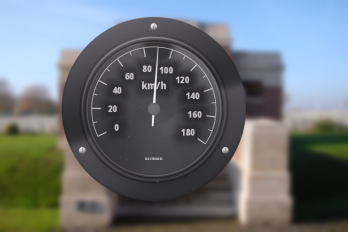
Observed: 90 km/h
